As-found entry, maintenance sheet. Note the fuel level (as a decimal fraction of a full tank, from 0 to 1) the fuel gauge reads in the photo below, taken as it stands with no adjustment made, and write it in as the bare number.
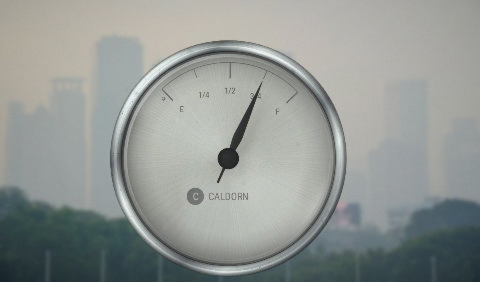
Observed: 0.75
